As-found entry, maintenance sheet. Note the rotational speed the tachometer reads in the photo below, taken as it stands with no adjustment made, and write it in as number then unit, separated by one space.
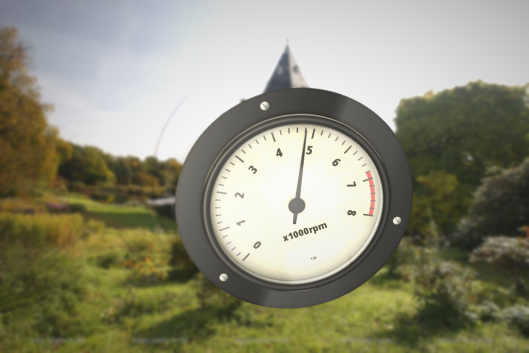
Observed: 4800 rpm
